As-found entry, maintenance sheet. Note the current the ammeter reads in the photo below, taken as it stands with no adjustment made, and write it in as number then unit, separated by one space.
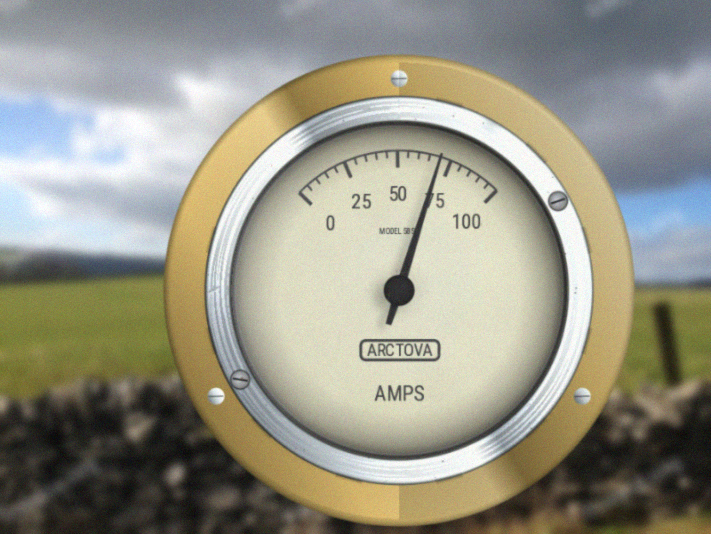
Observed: 70 A
